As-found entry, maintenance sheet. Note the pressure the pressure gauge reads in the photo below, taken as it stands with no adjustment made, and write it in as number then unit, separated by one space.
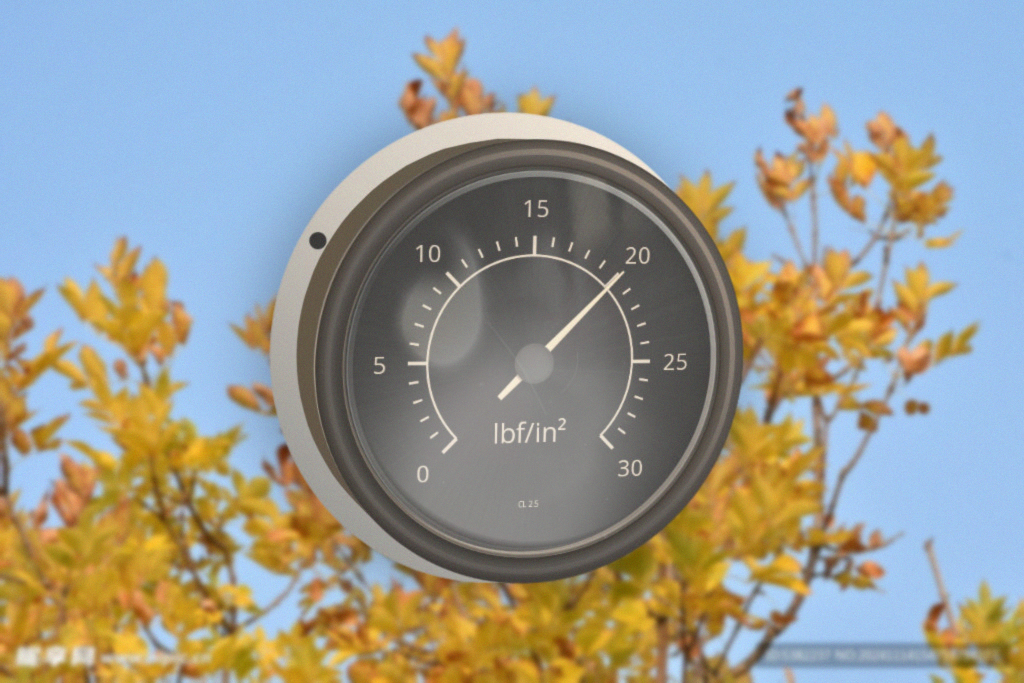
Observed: 20 psi
